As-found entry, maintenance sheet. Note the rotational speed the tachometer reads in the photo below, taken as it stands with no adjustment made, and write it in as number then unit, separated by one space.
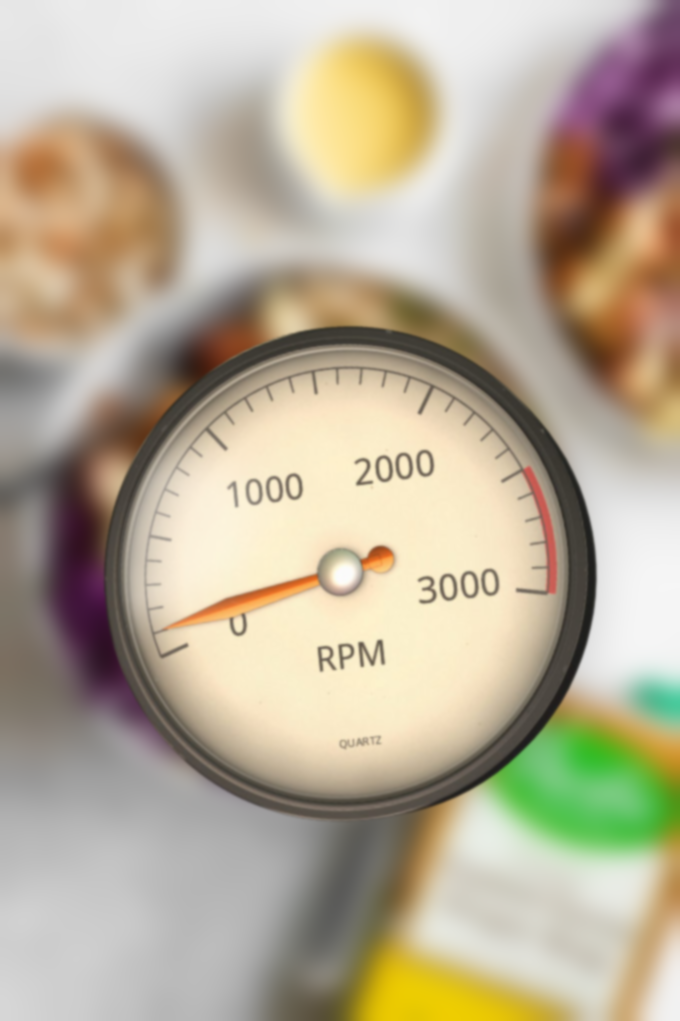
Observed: 100 rpm
